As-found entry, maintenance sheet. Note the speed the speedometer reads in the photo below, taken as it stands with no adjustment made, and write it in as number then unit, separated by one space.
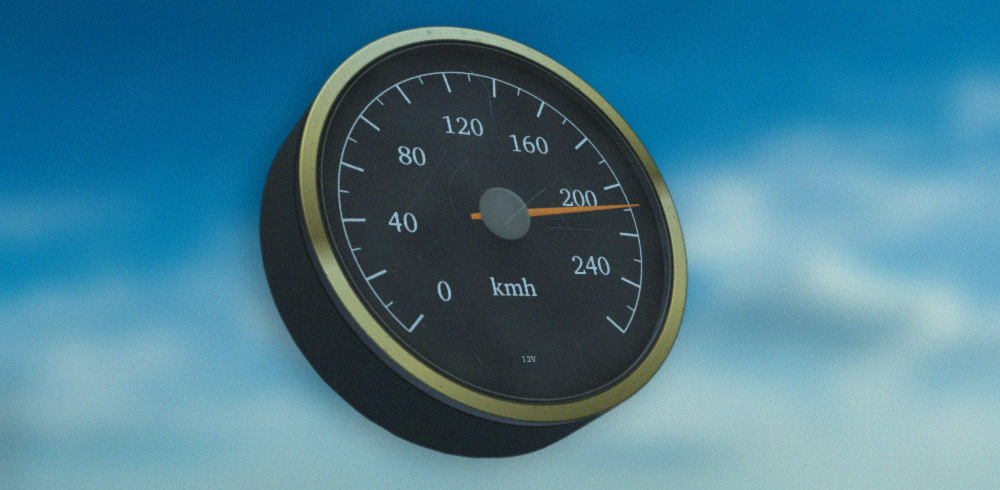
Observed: 210 km/h
